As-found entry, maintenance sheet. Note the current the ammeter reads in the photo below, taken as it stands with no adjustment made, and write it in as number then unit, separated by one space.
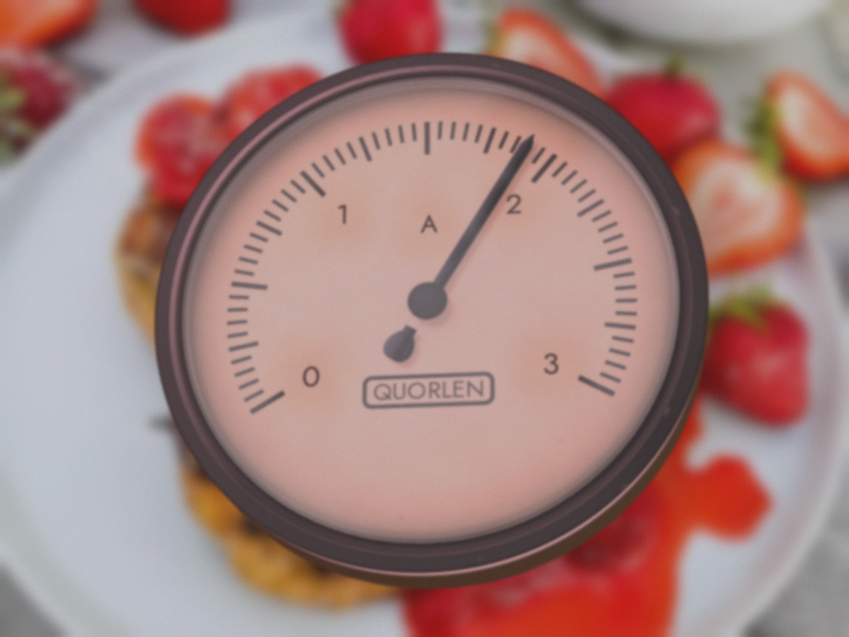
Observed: 1.9 A
